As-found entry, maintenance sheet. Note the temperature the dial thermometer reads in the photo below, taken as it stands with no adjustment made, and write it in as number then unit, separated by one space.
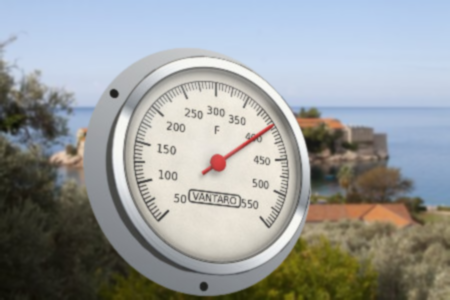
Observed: 400 °F
